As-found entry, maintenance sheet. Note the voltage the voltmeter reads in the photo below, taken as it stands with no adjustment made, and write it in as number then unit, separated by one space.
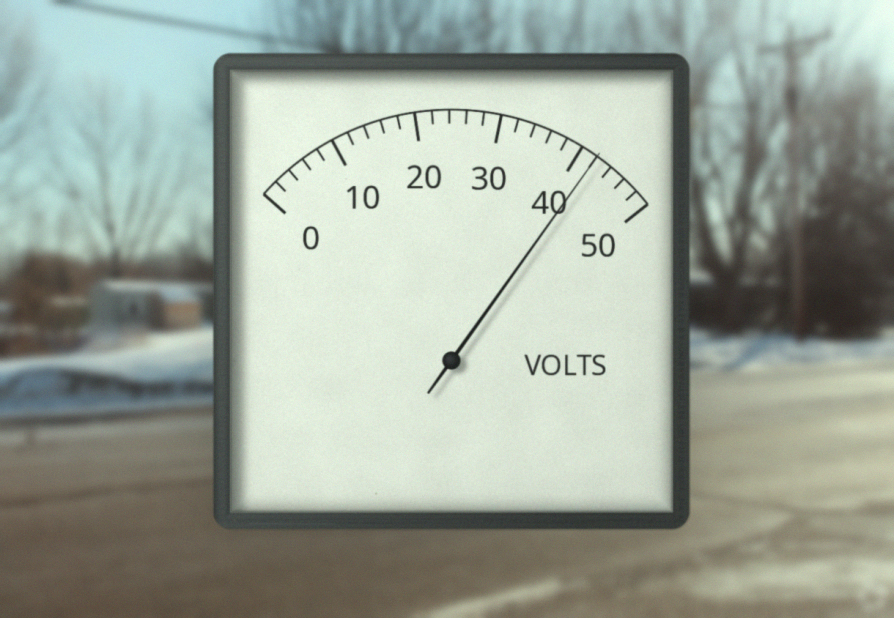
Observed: 42 V
